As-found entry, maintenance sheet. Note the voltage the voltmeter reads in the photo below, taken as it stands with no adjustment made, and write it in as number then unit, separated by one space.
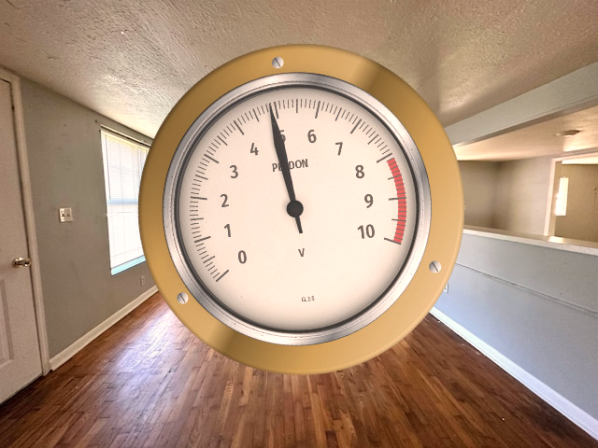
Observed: 4.9 V
